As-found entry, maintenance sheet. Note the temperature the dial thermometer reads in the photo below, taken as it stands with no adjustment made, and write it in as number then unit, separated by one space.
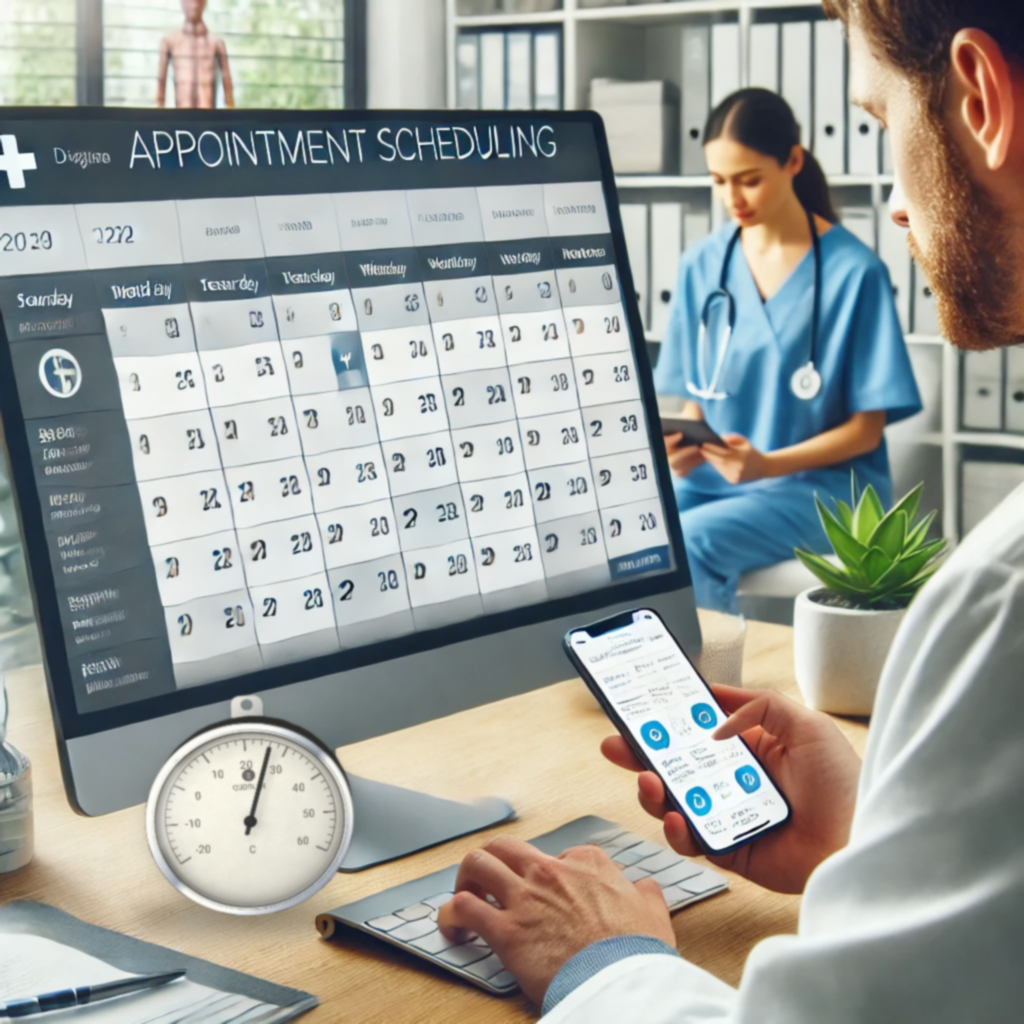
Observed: 26 °C
